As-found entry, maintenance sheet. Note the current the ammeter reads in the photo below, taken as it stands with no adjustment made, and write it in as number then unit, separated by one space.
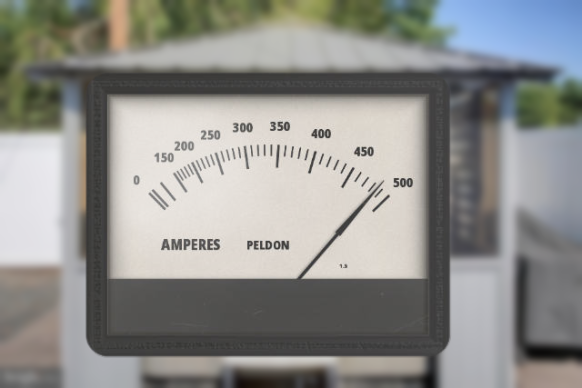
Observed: 485 A
